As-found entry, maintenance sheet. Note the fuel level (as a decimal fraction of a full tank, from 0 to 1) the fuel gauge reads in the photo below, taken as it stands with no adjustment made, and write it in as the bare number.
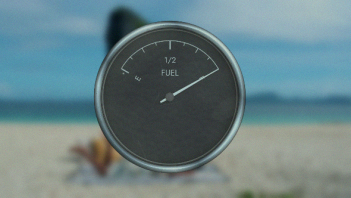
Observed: 1
